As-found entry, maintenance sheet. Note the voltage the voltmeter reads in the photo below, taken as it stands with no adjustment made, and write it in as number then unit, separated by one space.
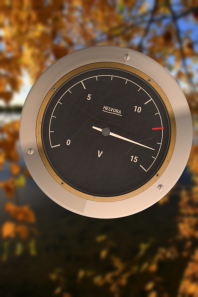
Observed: 13.5 V
